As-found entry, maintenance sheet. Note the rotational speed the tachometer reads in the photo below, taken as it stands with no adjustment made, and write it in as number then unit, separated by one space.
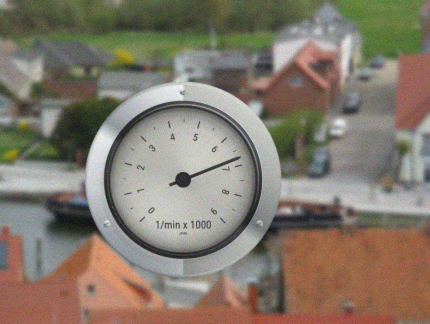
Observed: 6750 rpm
